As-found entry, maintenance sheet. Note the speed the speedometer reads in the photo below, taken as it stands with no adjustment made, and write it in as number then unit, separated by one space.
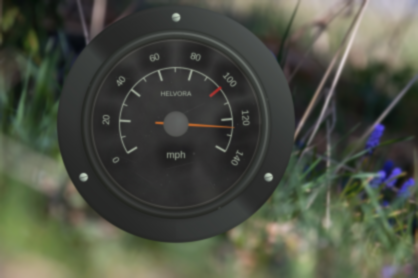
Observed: 125 mph
